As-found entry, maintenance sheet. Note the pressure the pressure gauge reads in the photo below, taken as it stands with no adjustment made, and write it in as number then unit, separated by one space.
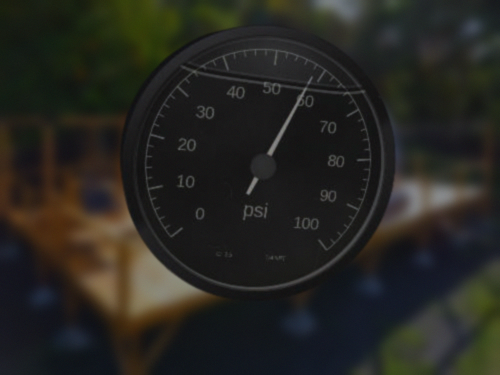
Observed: 58 psi
